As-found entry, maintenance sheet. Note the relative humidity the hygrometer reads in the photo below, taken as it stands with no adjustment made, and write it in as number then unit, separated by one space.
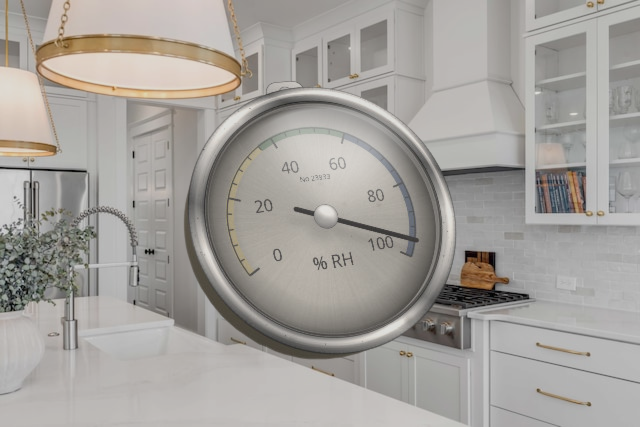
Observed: 96 %
